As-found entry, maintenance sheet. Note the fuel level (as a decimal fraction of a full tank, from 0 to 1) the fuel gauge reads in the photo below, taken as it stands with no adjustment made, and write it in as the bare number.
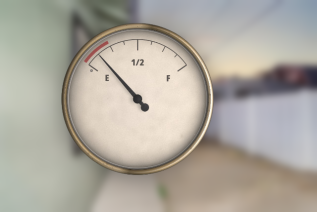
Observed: 0.125
